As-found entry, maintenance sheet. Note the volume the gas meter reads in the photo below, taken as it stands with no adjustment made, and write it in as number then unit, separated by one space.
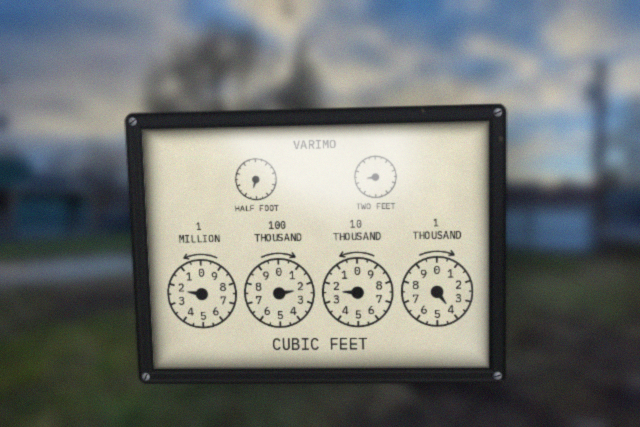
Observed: 222400 ft³
